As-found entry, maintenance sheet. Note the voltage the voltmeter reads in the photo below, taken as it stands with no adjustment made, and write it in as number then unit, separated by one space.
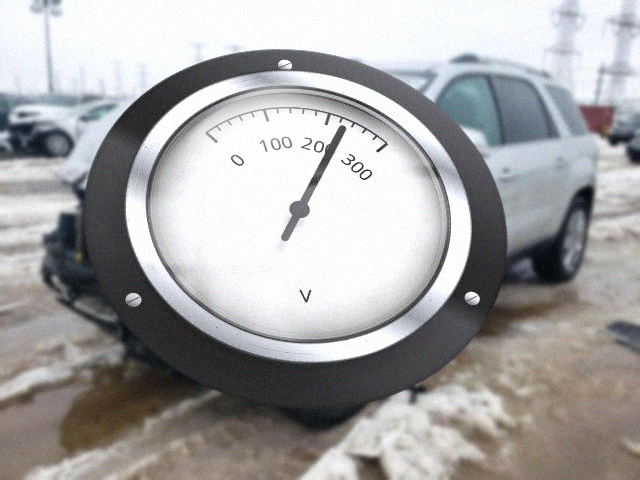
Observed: 230 V
